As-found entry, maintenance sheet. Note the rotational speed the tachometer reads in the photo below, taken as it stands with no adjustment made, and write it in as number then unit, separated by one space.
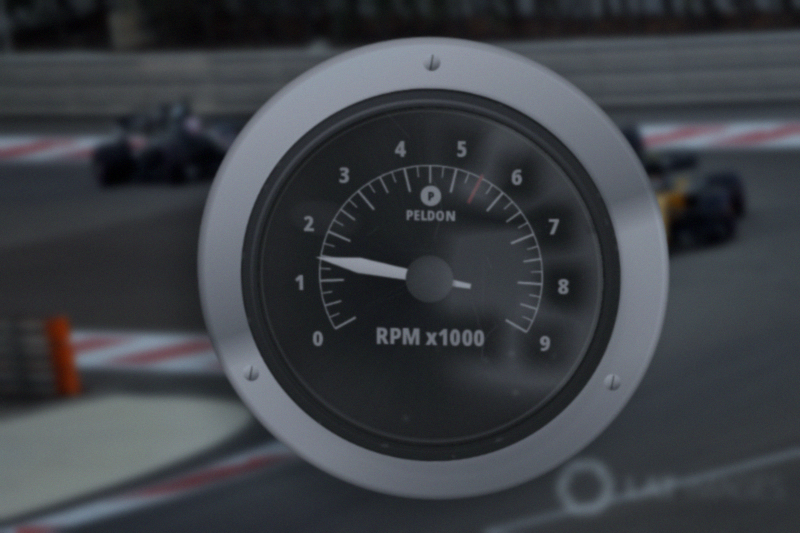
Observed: 1500 rpm
